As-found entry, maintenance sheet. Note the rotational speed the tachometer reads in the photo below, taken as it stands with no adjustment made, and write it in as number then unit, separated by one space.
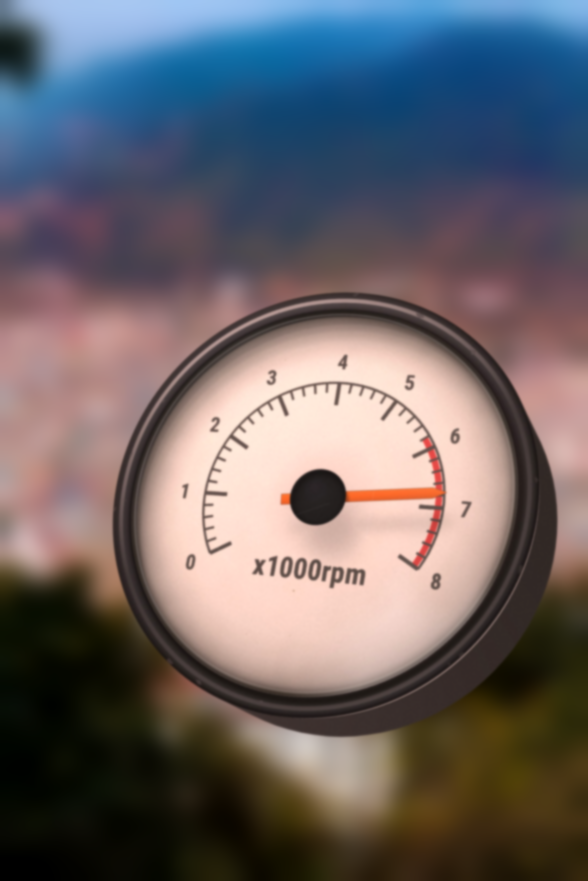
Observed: 6800 rpm
